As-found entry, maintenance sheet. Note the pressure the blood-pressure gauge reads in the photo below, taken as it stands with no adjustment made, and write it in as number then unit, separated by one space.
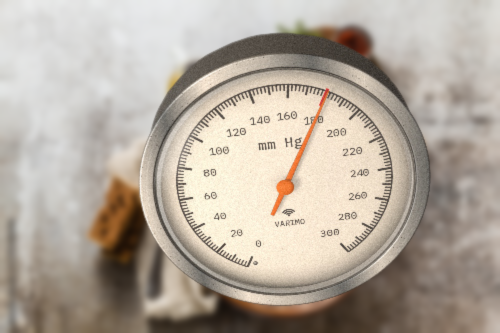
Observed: 180 mmHg
